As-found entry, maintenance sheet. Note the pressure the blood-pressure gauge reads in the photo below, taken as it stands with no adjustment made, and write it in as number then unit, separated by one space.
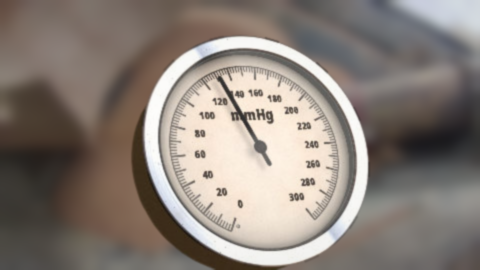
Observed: 130 mmHg
